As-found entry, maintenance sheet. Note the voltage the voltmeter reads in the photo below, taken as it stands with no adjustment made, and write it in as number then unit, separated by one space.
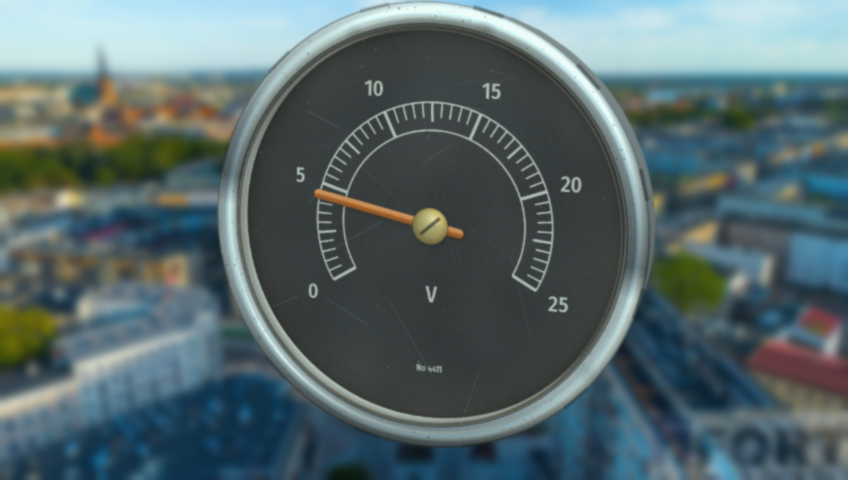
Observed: 4.5 V
